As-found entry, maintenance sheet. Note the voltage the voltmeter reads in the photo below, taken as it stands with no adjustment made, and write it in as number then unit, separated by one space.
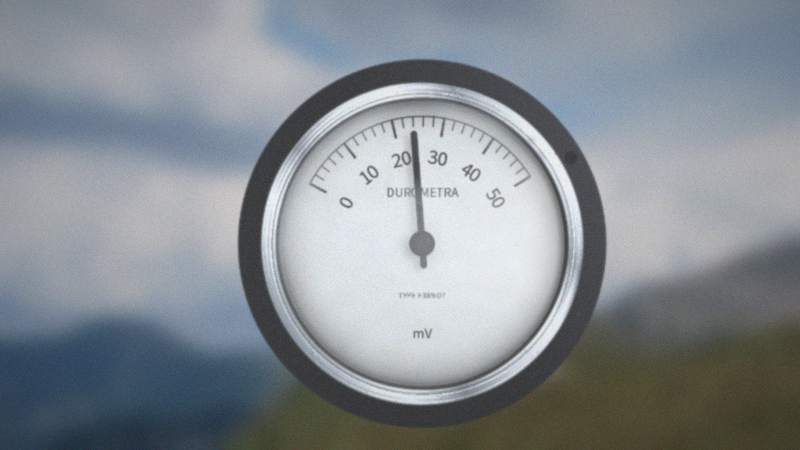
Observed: 24 mV
